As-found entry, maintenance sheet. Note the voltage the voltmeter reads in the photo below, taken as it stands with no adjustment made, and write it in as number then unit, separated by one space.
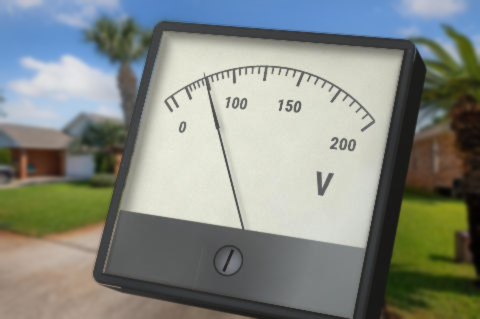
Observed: 75 V
